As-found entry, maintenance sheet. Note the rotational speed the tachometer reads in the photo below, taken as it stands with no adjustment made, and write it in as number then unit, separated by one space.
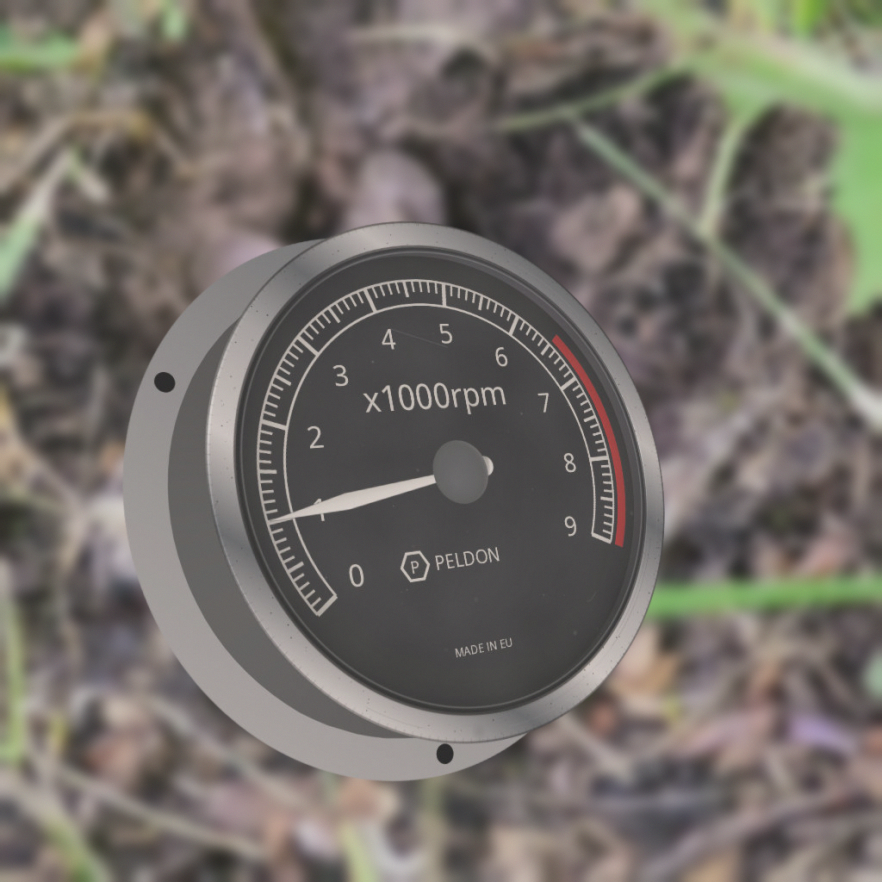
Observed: 1000 rpm
